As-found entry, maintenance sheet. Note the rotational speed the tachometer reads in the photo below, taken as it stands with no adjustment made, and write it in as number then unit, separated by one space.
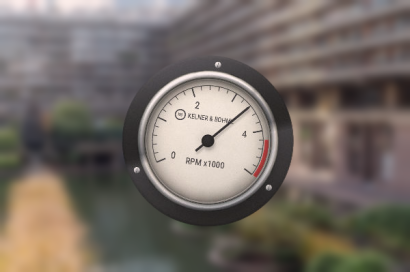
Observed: 3400 rpm
